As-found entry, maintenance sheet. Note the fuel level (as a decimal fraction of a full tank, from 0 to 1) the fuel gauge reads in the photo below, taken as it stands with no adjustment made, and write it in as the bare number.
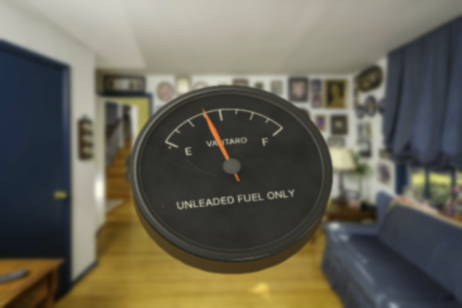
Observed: 0.375
